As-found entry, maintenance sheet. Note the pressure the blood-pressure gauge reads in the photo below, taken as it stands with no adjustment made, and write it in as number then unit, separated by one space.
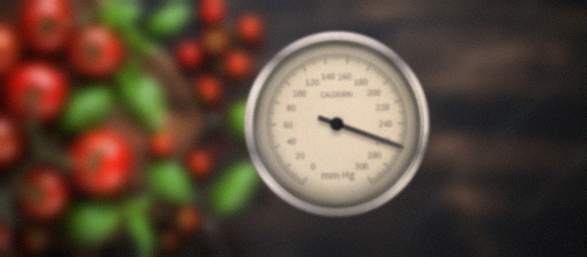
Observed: 260 mmHg
